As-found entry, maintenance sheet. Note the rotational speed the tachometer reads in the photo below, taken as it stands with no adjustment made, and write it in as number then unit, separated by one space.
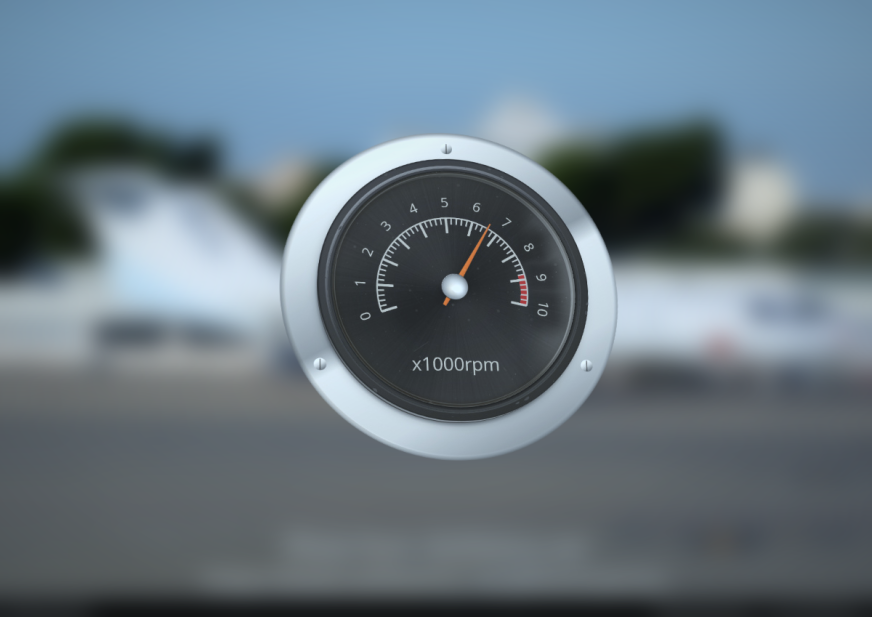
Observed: 6600 rpm
